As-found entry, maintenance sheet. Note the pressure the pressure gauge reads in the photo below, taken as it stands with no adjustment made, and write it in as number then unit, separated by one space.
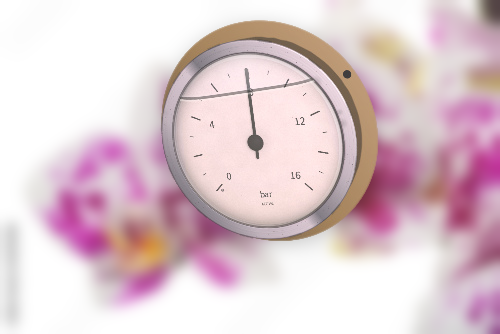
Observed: 8 bar
